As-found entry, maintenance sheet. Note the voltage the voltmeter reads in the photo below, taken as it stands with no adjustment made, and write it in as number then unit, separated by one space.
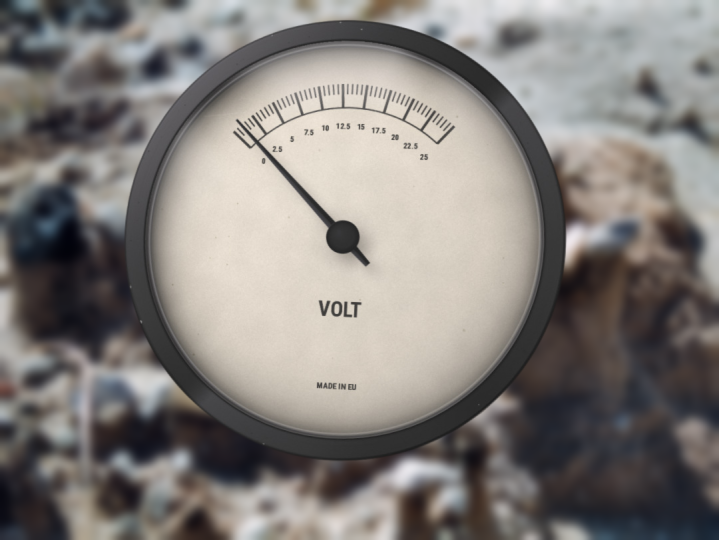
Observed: 1 V
